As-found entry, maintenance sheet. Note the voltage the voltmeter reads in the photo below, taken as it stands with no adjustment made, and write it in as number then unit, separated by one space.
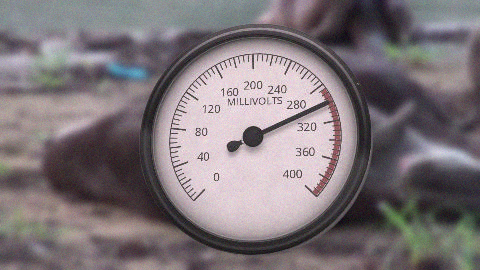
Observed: 300 mV
